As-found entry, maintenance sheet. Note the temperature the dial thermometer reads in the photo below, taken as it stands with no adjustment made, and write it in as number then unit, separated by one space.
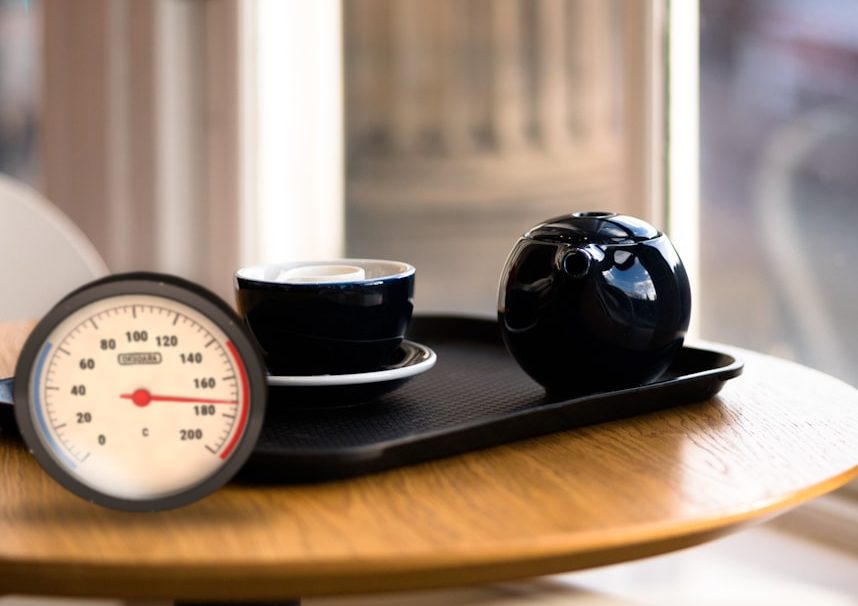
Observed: 172 °C
